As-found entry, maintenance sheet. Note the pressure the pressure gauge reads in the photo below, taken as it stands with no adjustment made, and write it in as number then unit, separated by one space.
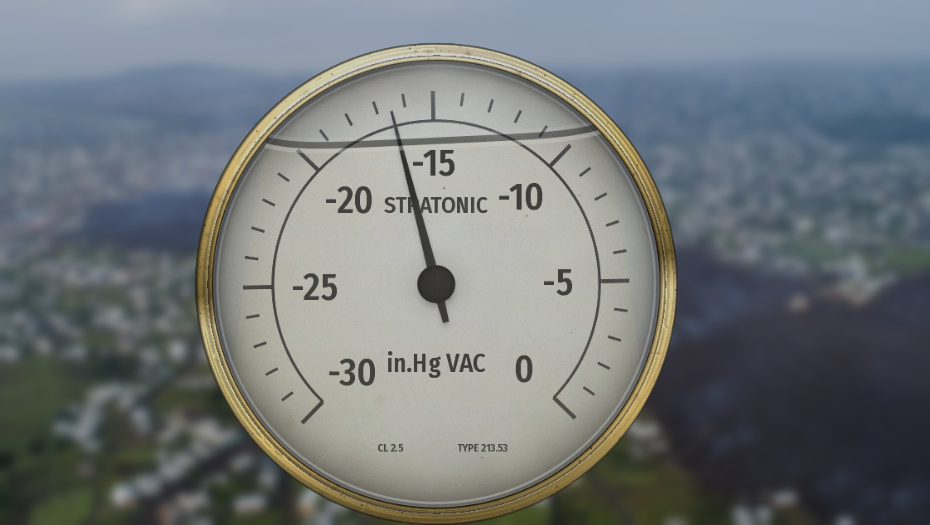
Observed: -16.5 inHg
